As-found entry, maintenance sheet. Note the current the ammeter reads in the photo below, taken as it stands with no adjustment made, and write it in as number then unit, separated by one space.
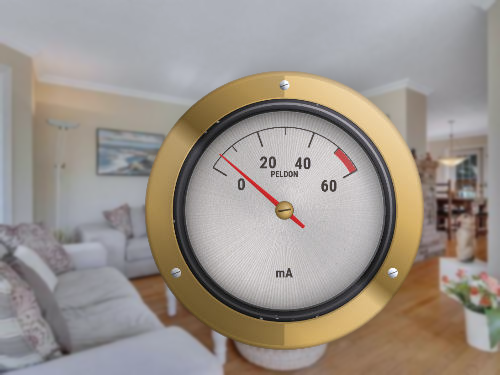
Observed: 5 mA
